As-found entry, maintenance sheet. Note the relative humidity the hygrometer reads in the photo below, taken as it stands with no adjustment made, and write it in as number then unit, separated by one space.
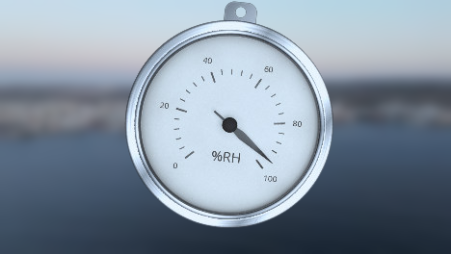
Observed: 96 %
